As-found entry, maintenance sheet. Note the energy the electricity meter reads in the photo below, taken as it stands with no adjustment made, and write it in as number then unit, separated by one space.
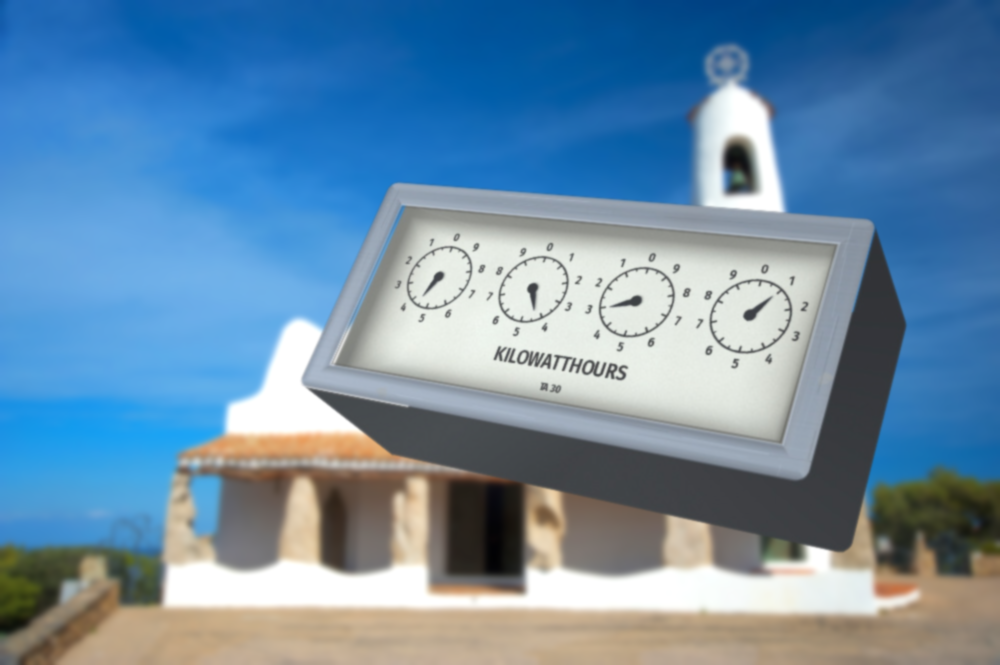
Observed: 4431 kWh
